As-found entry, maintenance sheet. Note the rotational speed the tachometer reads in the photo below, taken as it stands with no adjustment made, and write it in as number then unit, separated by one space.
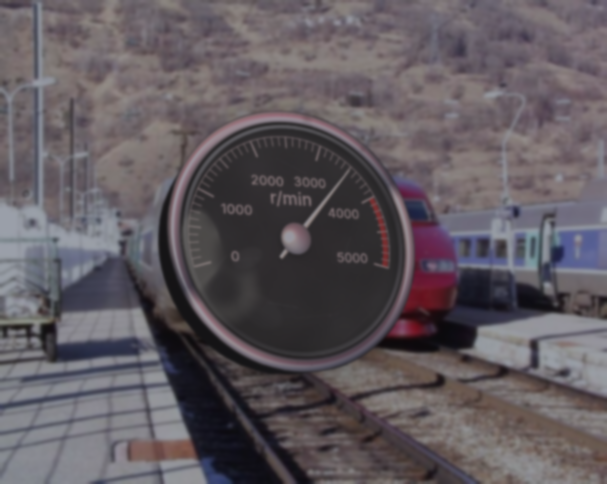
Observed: 3500 rpm
